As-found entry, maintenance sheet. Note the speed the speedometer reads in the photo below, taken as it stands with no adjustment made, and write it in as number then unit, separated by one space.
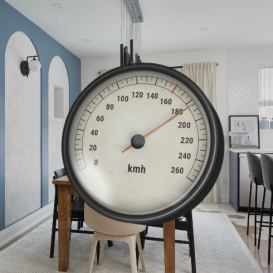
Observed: 185 km/h
